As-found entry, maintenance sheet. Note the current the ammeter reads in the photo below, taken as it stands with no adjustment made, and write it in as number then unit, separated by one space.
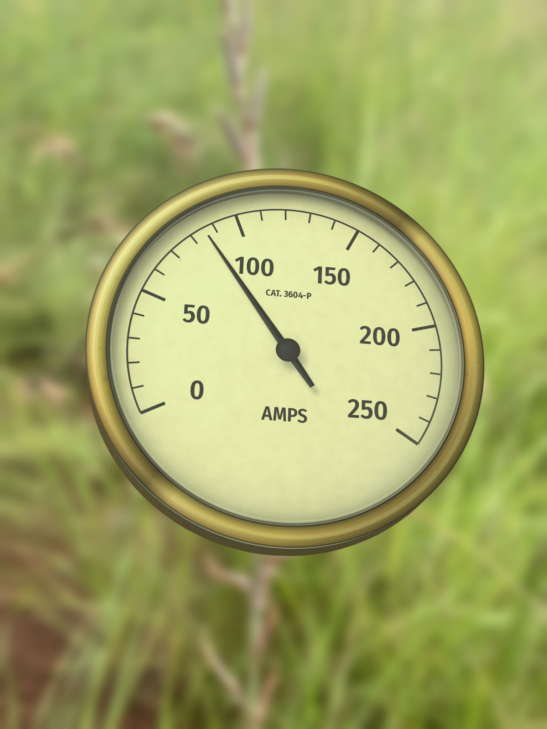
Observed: 85 A
